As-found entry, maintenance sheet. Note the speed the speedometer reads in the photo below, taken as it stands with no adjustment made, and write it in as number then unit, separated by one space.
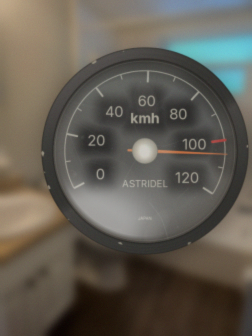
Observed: 105 km/h
